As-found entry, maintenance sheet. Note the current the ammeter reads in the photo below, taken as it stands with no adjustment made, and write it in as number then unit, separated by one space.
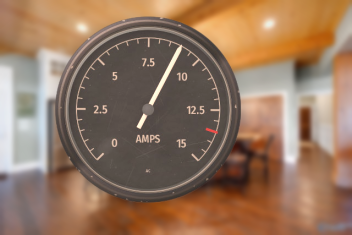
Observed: 9 A
